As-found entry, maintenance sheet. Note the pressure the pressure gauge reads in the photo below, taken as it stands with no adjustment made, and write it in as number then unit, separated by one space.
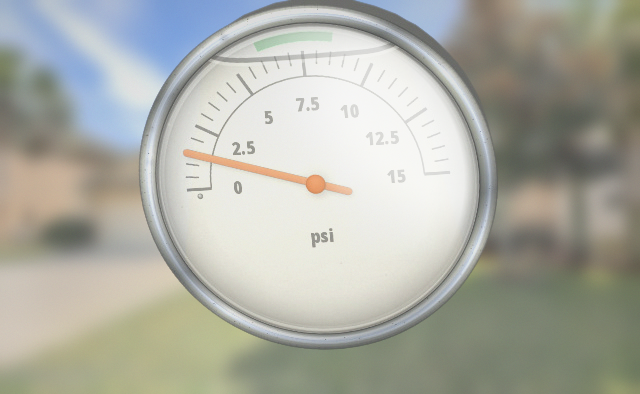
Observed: 1.5 psi
